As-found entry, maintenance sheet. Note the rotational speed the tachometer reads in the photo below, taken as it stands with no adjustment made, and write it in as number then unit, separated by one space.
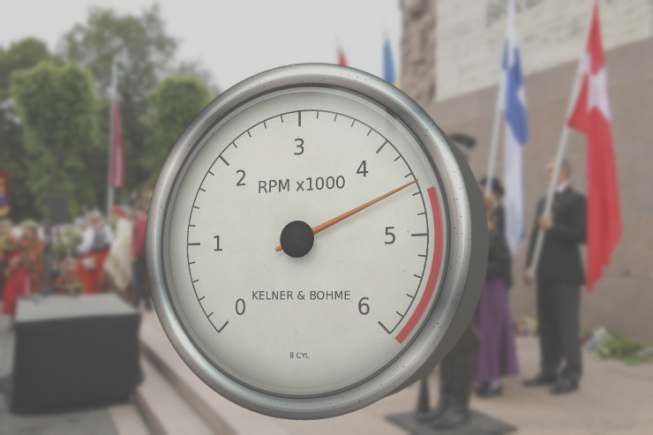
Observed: 4500 rpm
